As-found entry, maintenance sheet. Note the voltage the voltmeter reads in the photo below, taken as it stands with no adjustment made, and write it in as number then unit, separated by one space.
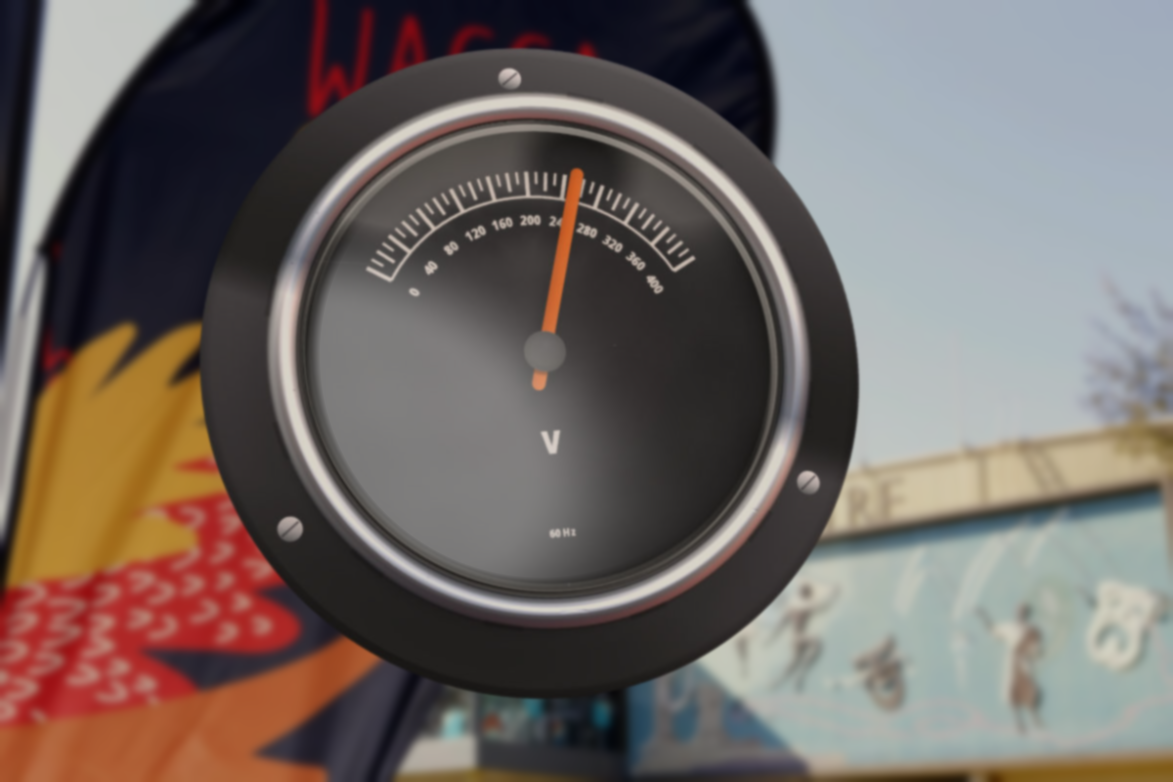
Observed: 250 V
